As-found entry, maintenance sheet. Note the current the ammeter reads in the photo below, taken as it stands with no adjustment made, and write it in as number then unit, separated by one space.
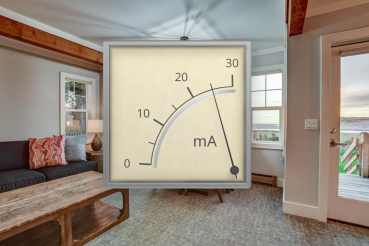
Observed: 25 mA
